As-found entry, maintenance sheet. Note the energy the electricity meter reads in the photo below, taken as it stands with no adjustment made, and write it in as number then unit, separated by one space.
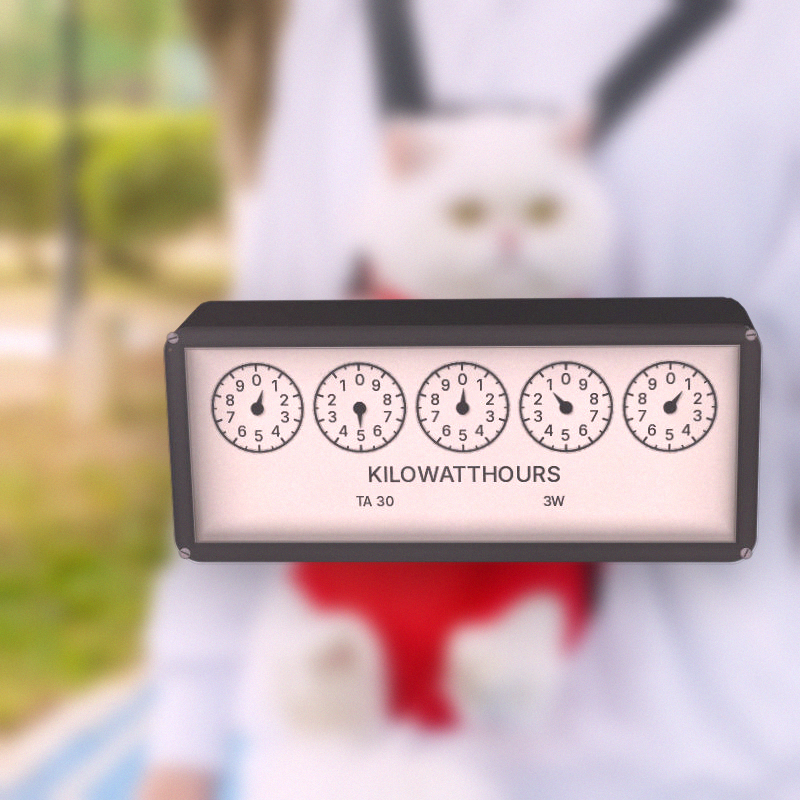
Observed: 5011 kWh
